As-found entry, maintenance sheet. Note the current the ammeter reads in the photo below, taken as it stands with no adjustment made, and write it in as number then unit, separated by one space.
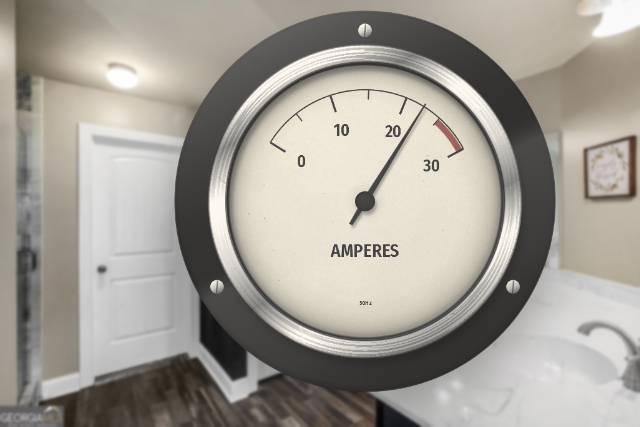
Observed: 22.5 A
